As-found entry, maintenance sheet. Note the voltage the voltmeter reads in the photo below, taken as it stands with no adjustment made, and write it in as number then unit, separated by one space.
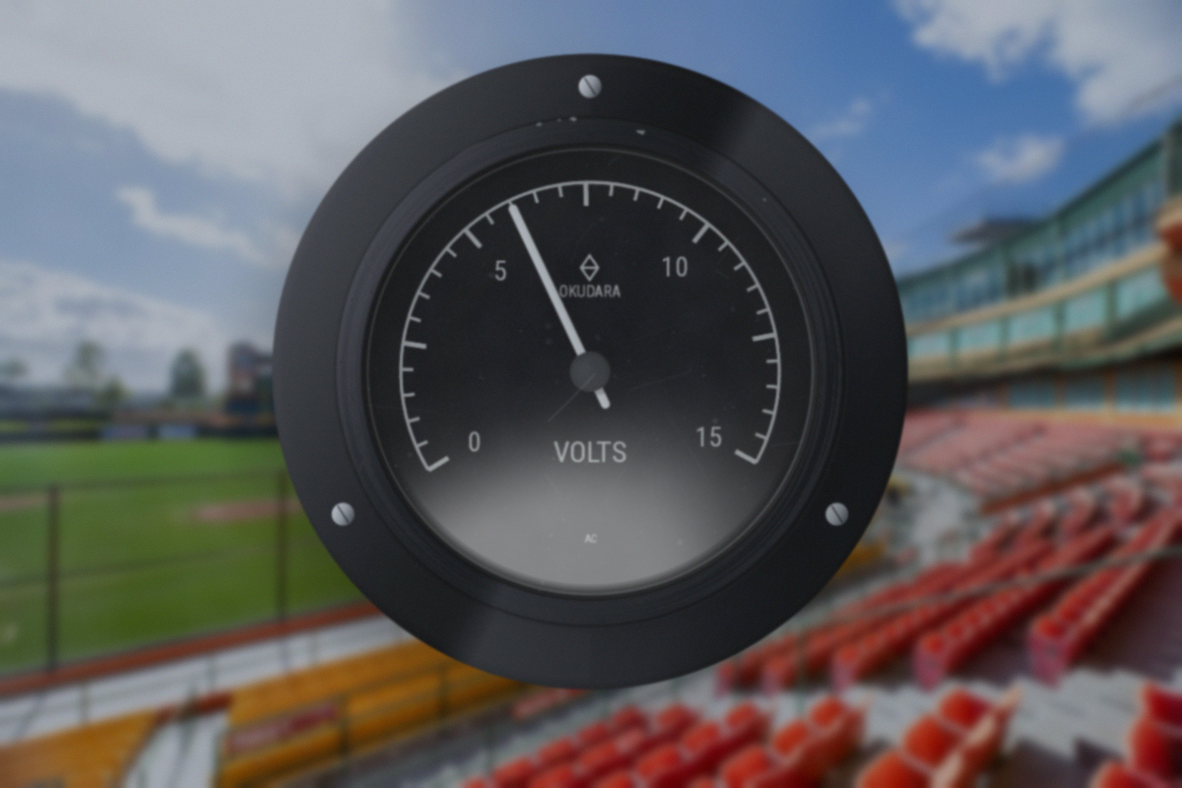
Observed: 6 V
